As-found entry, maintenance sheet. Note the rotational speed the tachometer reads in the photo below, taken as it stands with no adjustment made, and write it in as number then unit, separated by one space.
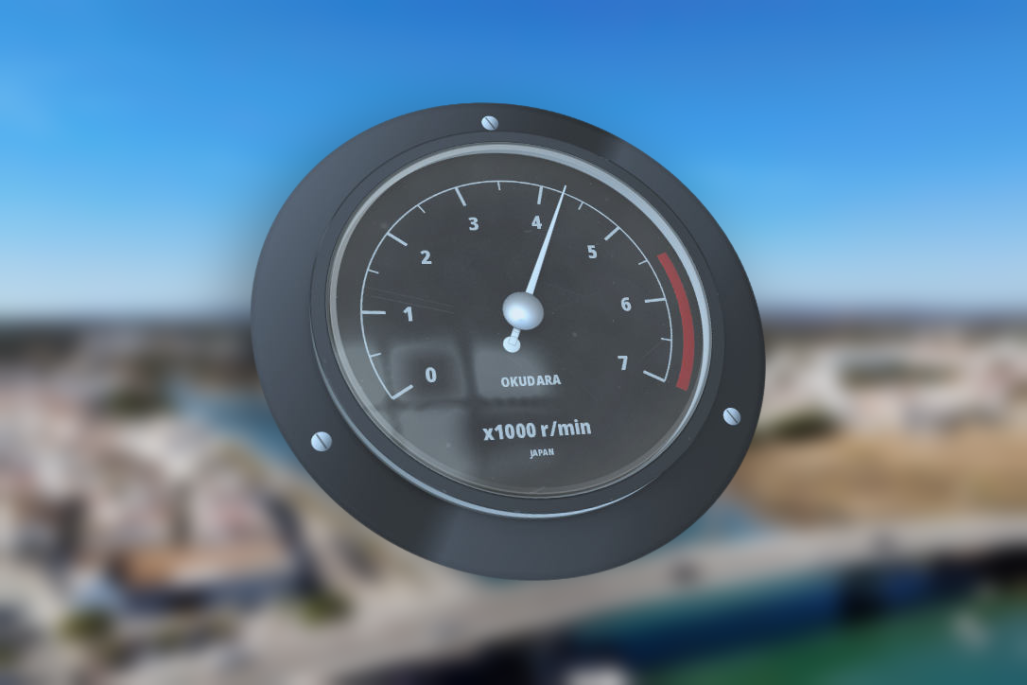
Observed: 4250 rpm
